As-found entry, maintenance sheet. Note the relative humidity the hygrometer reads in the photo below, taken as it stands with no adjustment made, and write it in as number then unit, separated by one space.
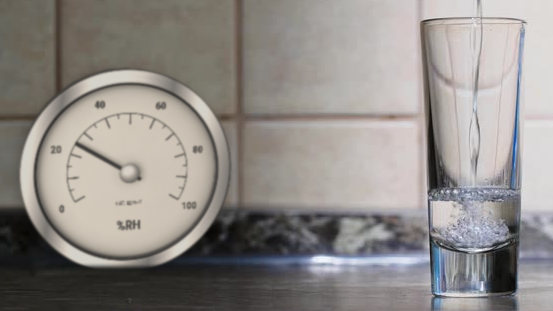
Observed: 25 %
